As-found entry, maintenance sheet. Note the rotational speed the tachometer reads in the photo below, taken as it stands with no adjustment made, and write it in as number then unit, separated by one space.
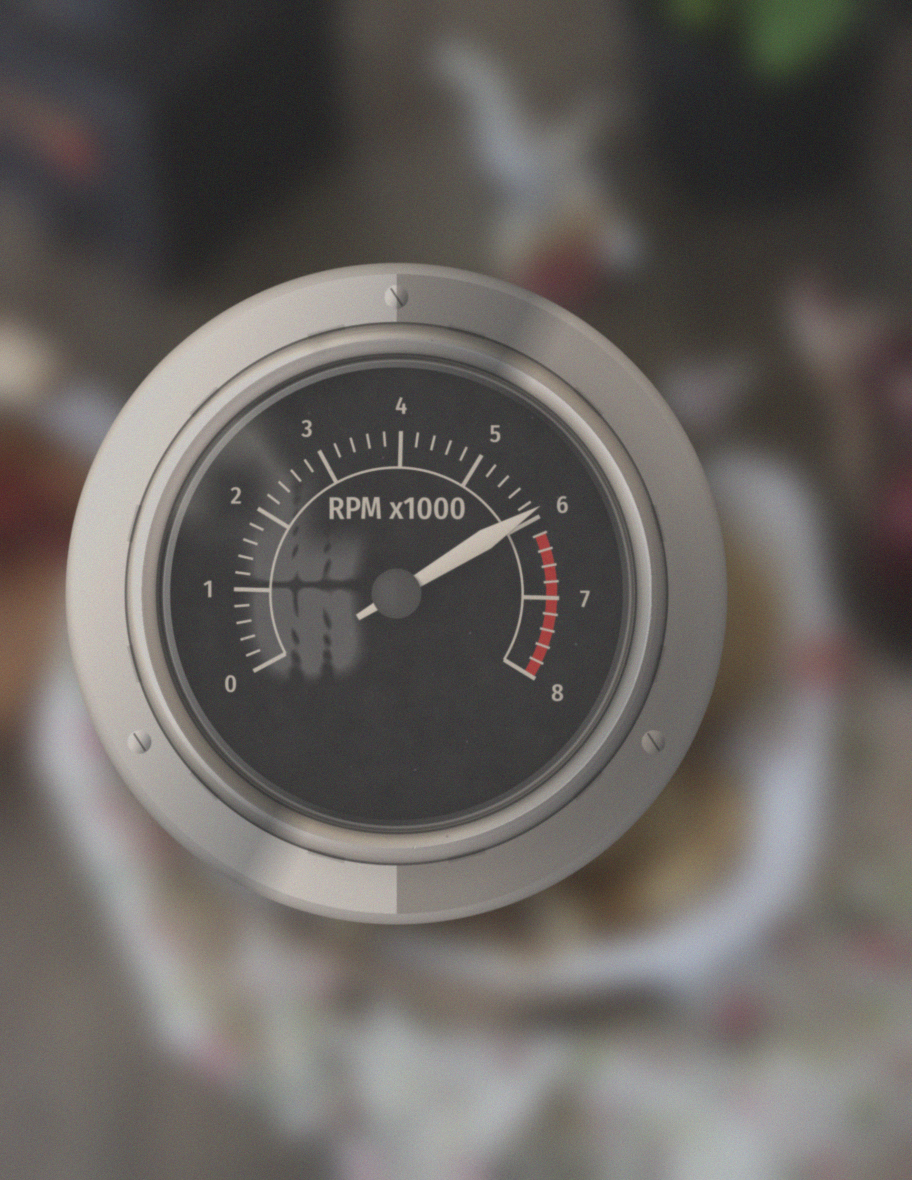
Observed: 5900 rpm
